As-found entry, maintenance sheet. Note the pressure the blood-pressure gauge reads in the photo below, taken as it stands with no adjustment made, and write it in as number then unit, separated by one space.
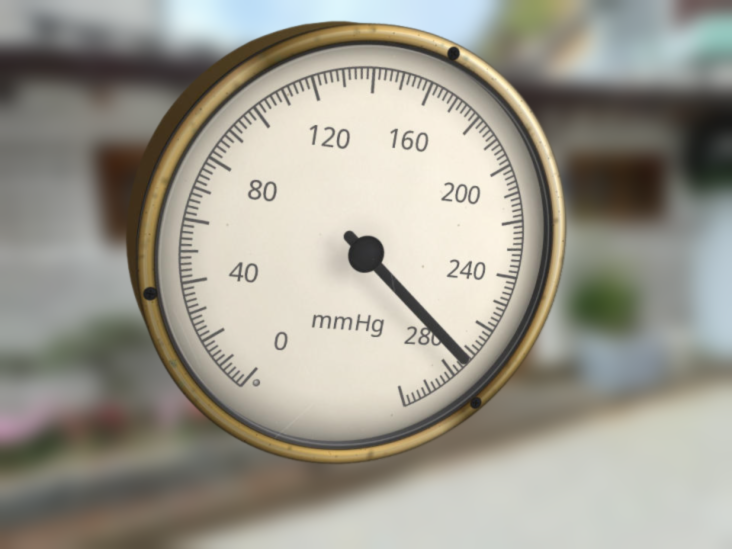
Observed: 274 mmHg
